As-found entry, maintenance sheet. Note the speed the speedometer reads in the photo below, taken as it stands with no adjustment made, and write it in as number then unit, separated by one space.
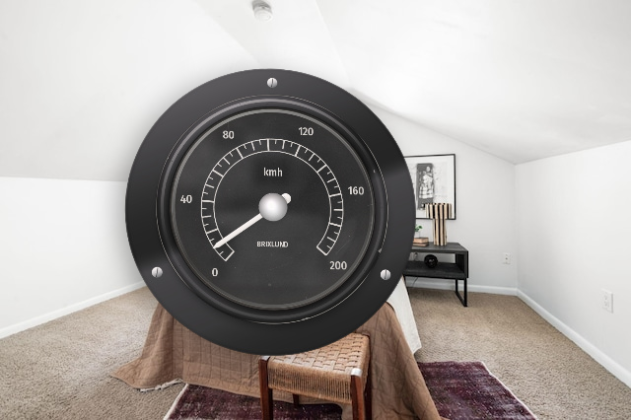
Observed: 10 km/h
